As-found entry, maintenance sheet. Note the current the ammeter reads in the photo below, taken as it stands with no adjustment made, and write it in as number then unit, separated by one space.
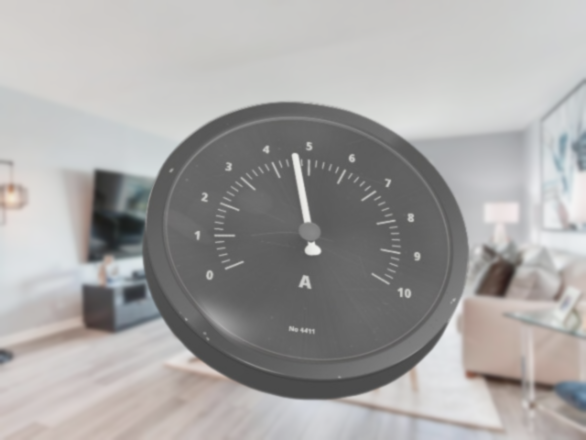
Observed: 4.6 A
